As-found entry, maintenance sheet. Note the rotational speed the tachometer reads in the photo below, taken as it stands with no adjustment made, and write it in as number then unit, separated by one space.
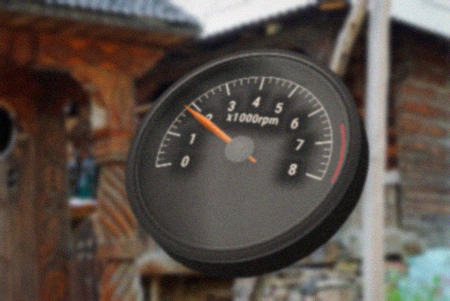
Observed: 1800 rpm
